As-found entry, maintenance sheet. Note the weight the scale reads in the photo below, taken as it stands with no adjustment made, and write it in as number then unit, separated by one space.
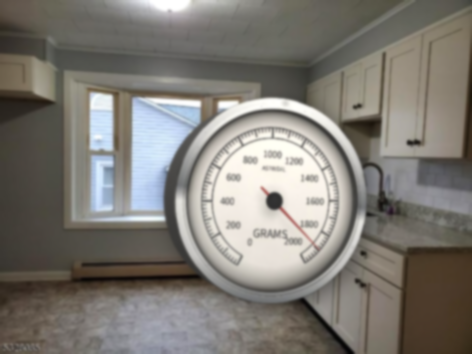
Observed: 1900 g
